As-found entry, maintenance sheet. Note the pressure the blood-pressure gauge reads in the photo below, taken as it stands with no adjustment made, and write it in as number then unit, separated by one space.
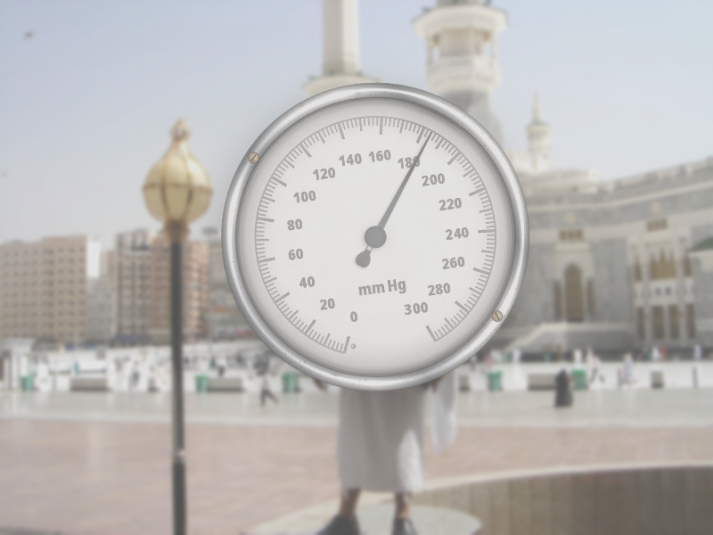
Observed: 184 mmHg
